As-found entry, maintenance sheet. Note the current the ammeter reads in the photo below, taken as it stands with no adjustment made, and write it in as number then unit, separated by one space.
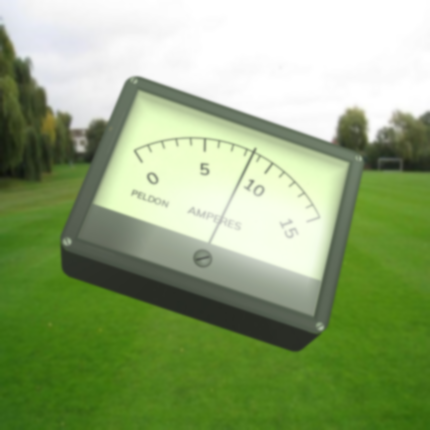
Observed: 8.5 A
